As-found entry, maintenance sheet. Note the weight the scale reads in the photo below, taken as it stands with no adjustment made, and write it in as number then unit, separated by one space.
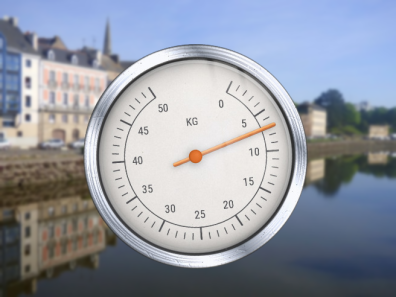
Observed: 7 kg
